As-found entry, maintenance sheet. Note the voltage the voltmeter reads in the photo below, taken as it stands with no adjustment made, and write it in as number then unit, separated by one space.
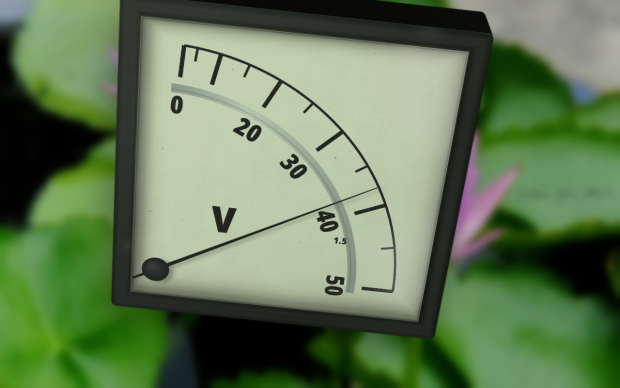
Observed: 37.5 V
